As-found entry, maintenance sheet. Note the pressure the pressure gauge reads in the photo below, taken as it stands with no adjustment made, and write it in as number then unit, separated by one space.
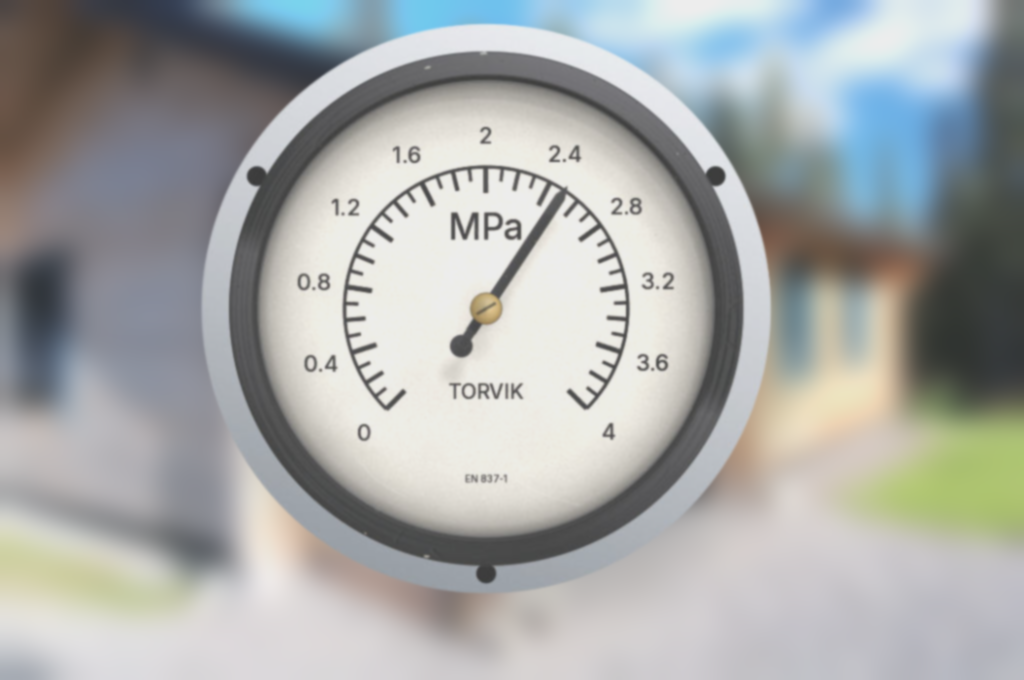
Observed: 2.5 MPa
